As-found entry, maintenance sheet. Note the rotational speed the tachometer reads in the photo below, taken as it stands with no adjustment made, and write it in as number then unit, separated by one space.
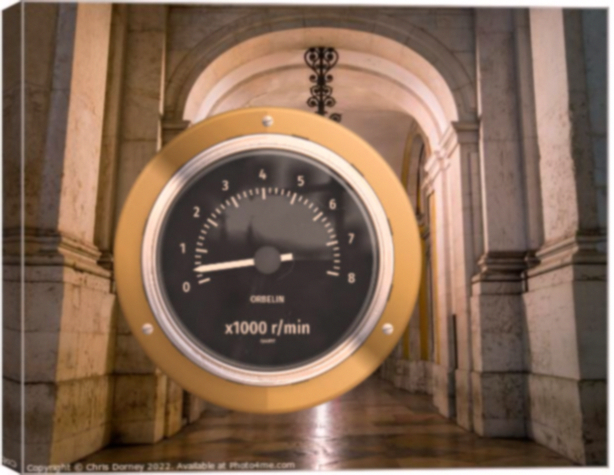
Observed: 400 rpm
